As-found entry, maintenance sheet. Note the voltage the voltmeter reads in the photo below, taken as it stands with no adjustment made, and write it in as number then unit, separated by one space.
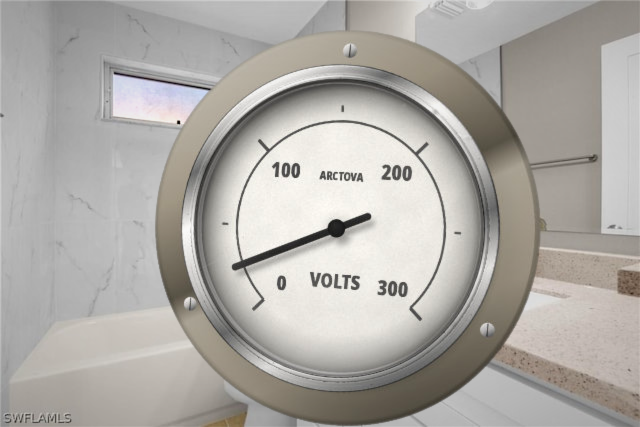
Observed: 25 V
